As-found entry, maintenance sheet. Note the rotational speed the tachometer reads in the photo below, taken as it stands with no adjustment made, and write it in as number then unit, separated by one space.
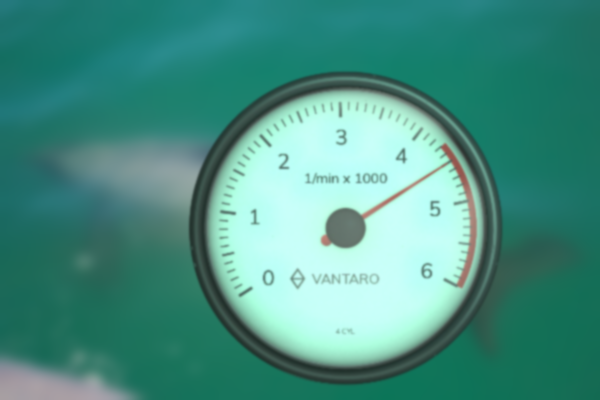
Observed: 4500 rpm
